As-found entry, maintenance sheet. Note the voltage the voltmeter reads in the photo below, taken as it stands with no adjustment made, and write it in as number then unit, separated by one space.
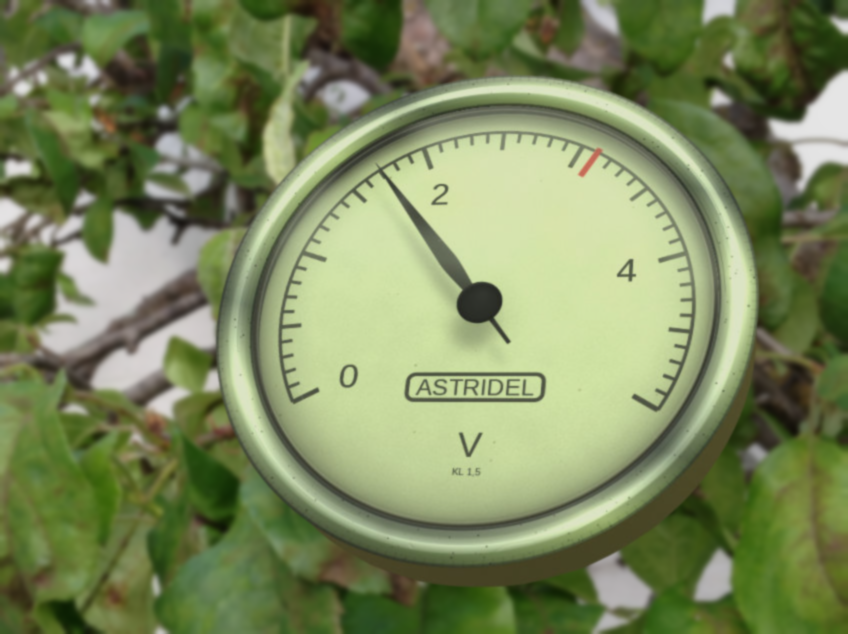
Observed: 1.7 V
